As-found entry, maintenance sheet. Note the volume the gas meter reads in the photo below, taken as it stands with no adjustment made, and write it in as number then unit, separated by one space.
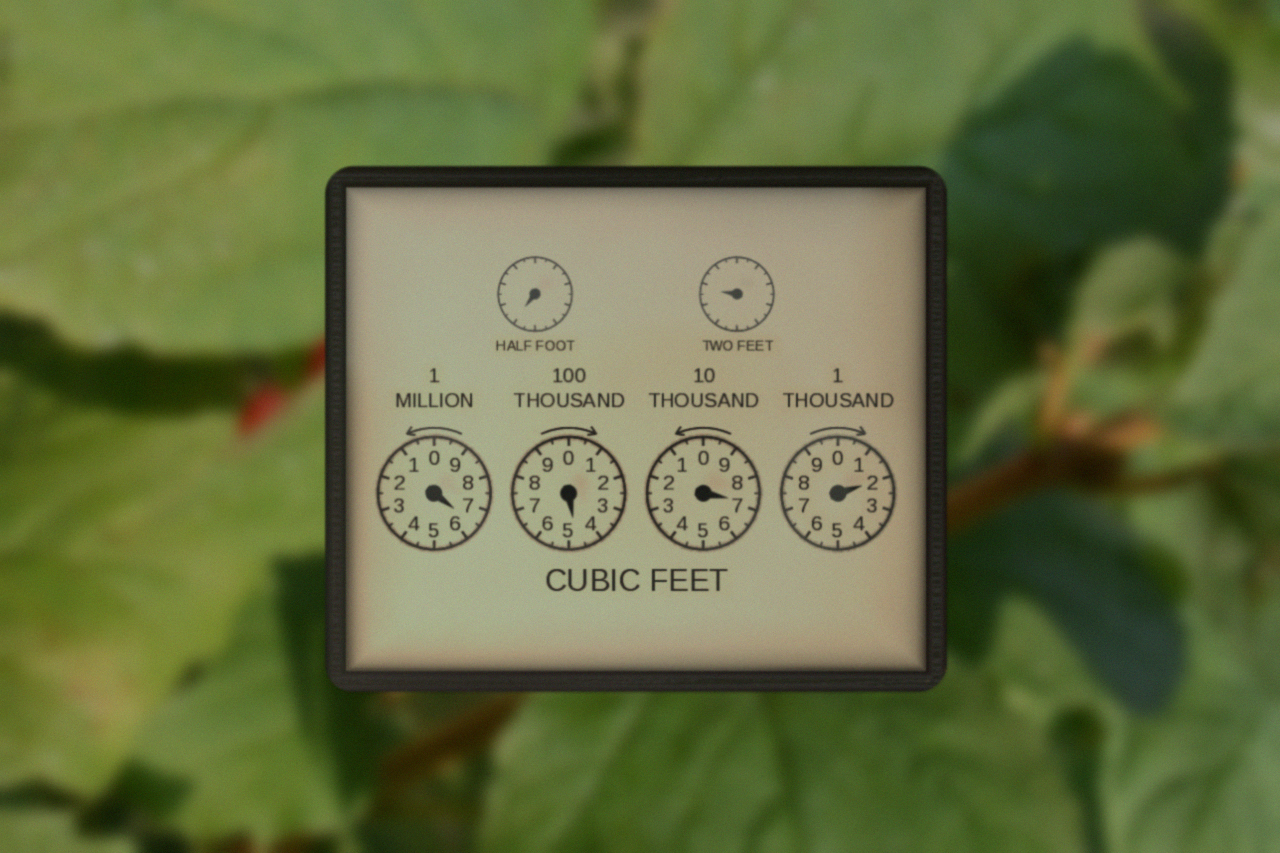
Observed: 647200 ft³
